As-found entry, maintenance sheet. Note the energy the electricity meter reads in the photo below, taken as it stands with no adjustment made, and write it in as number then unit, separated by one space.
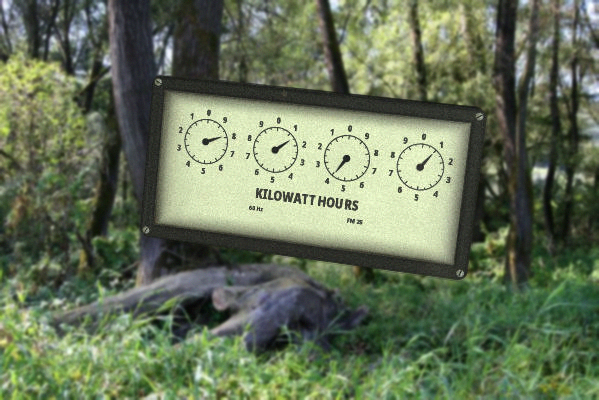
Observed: 8141 kWh
